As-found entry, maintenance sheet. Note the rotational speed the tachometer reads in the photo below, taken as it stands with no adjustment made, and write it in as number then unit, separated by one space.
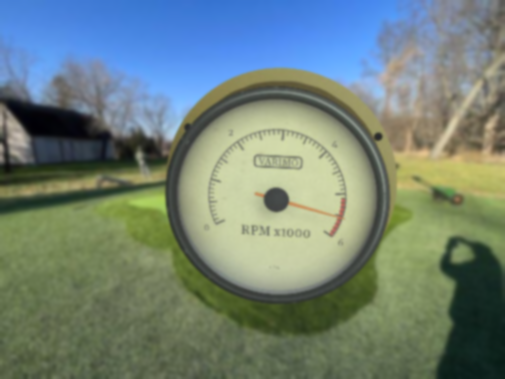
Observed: 5500 rpm
